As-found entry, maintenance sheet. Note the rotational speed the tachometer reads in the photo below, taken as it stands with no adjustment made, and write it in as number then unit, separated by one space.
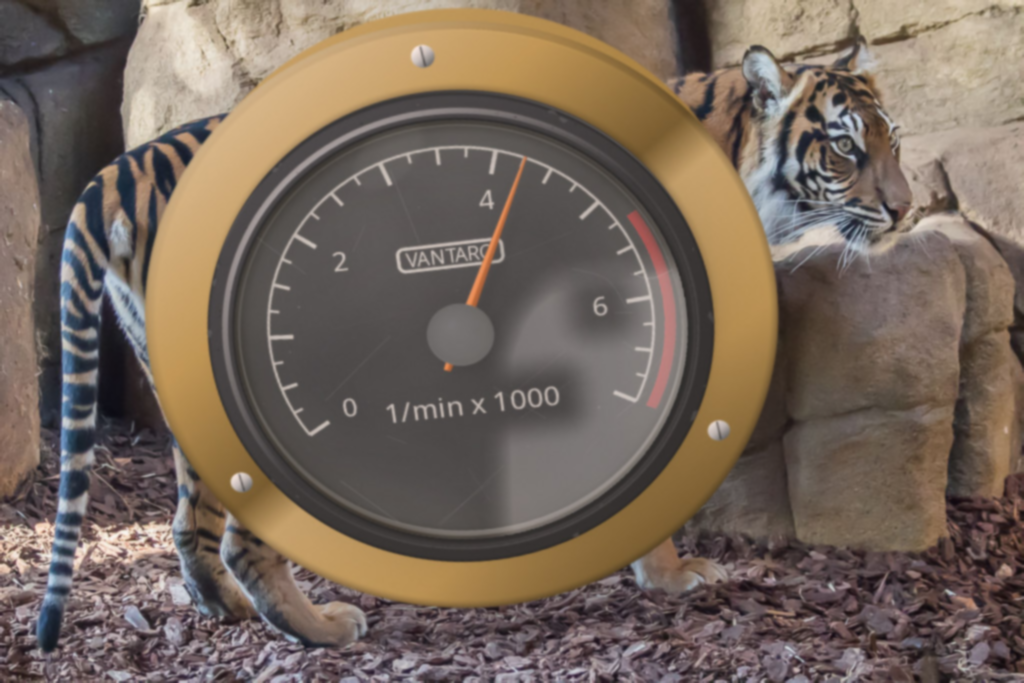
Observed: 4250 rpm
